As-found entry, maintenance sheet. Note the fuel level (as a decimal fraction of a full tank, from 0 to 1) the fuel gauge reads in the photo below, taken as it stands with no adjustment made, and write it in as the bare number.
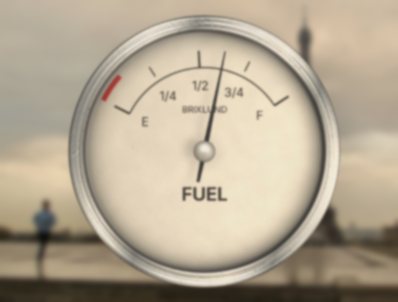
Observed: 0.625
